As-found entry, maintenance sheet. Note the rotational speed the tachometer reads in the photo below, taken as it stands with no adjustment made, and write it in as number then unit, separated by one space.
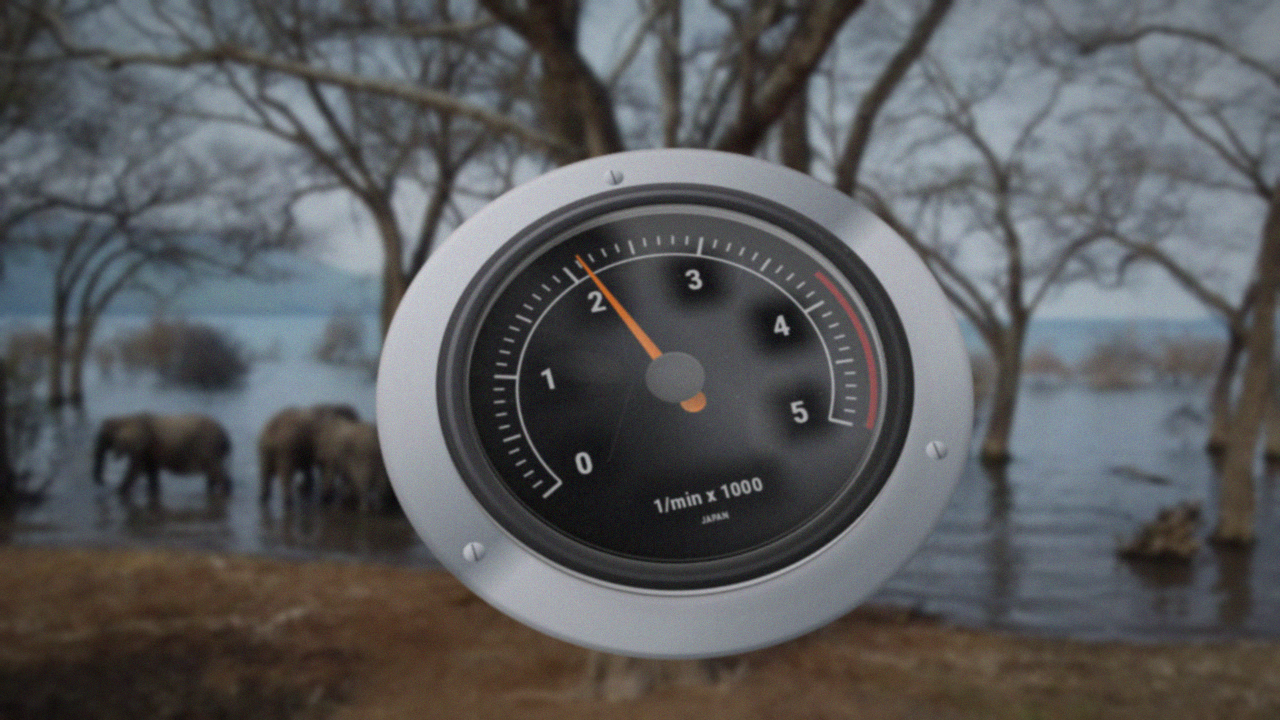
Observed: 2100 rpm
